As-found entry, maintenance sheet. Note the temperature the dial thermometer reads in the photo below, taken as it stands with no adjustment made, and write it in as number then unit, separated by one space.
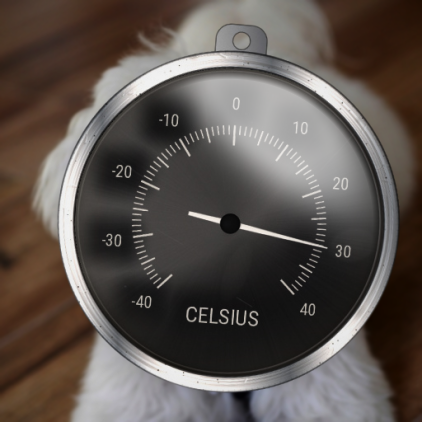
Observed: 30 °C
